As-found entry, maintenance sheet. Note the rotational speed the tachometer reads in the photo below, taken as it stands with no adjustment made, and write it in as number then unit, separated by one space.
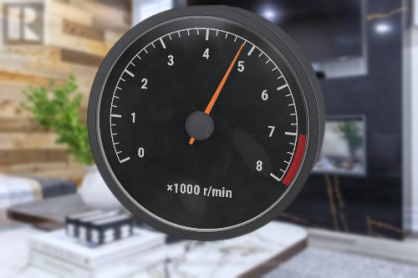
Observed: 4800 rpm
